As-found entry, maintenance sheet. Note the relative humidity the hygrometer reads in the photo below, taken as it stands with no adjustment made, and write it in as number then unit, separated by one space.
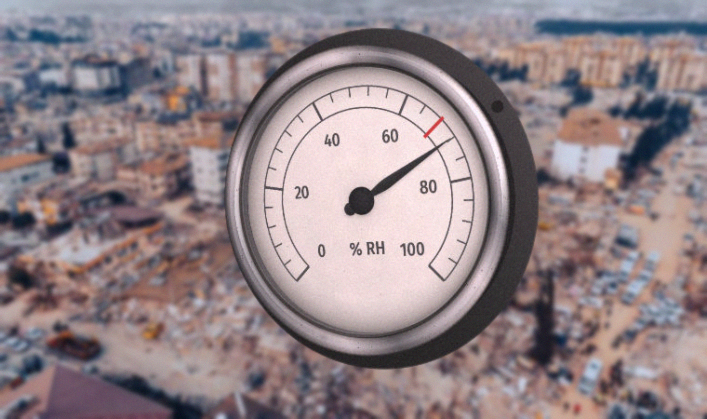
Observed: 72 %
